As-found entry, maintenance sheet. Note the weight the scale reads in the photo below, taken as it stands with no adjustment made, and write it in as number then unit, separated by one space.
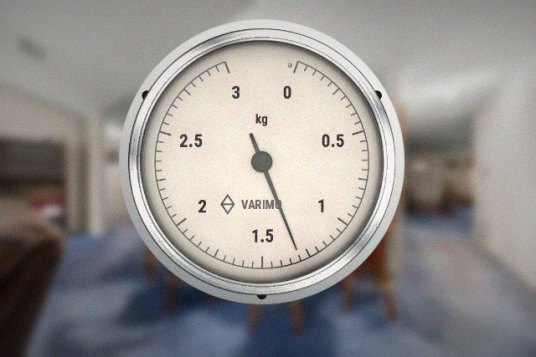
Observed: 1.3 kg
